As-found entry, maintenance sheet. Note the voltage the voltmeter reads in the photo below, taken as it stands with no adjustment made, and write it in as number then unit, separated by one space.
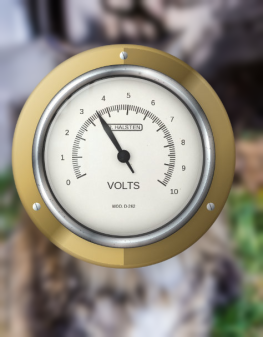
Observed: 3.5 V
